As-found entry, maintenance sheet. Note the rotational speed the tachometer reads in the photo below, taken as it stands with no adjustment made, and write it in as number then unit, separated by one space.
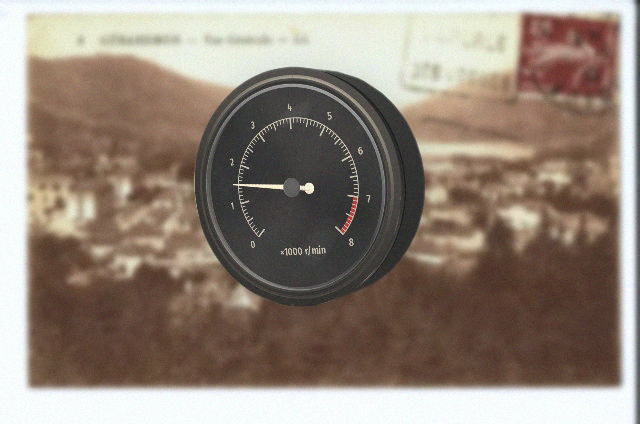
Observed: 1500 rpm
